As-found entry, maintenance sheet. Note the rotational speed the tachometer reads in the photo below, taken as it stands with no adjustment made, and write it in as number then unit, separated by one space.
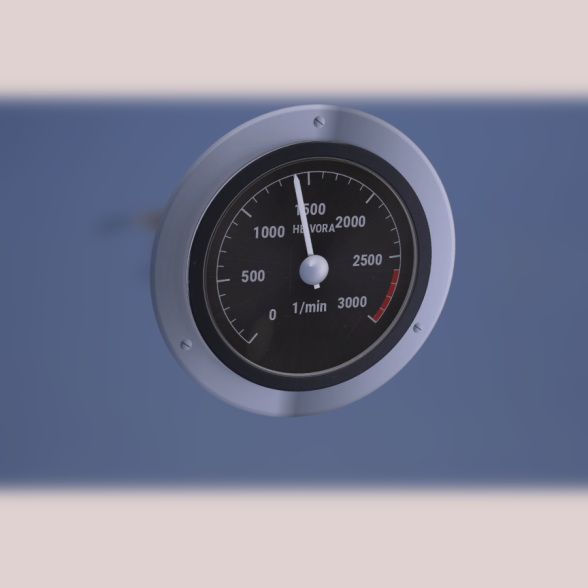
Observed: 1400 rpm
